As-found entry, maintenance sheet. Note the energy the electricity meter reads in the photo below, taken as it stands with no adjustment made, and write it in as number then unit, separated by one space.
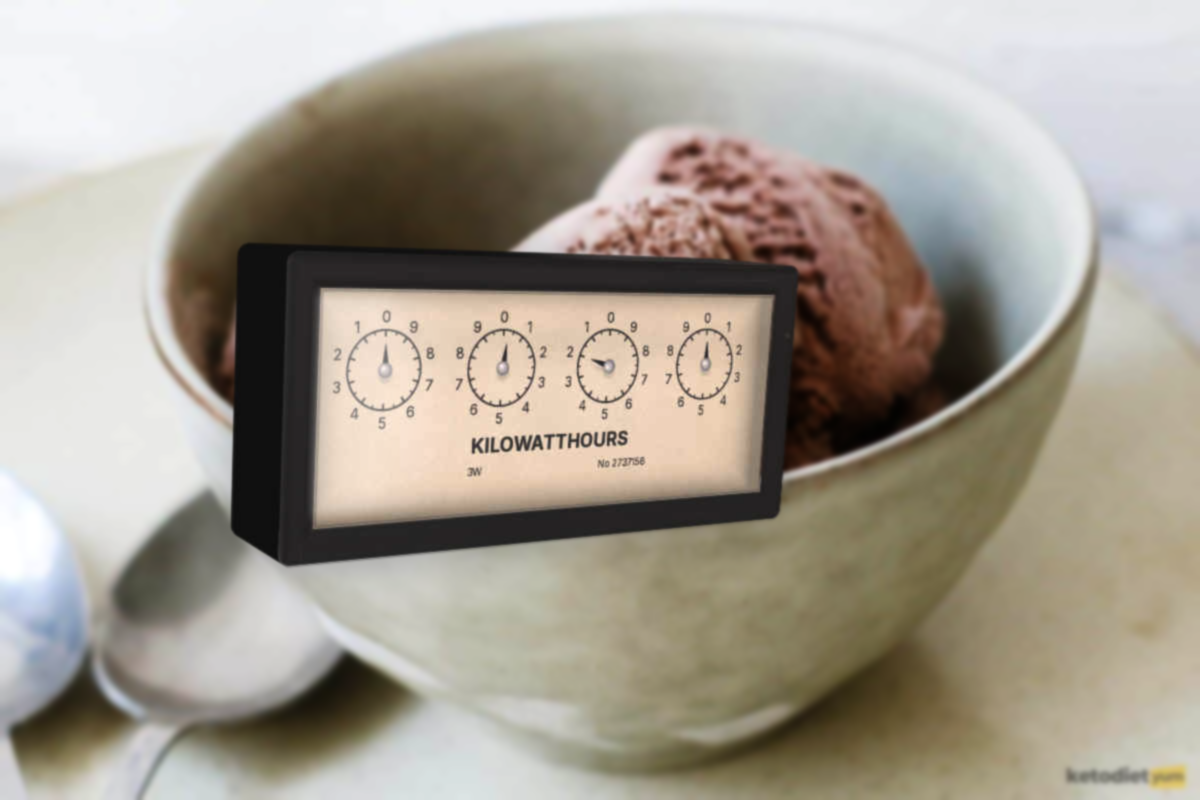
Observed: 20 kWh
